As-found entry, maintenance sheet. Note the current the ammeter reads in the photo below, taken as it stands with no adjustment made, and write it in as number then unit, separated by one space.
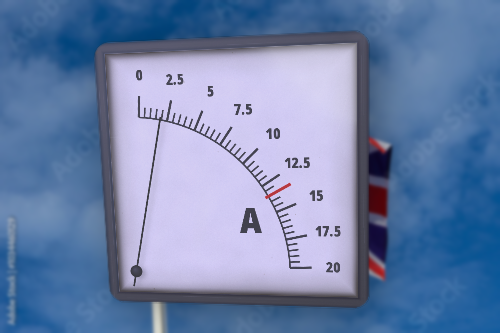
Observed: 2 A
